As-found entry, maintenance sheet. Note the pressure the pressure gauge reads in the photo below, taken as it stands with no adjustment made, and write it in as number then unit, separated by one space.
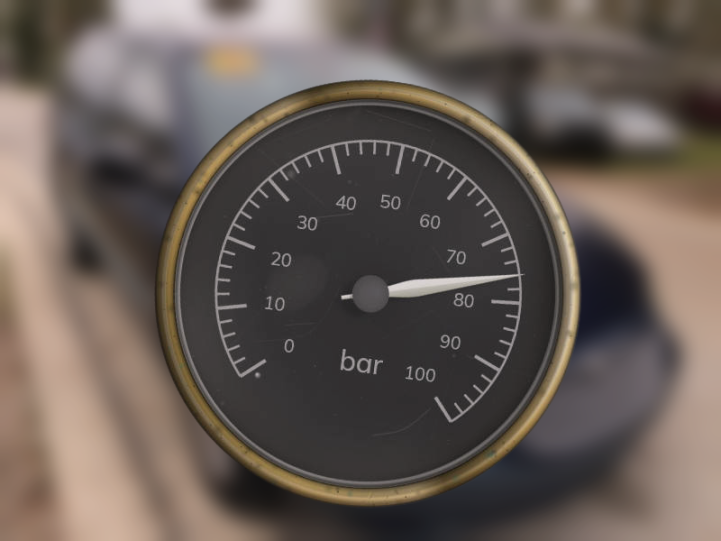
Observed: 76 bar
